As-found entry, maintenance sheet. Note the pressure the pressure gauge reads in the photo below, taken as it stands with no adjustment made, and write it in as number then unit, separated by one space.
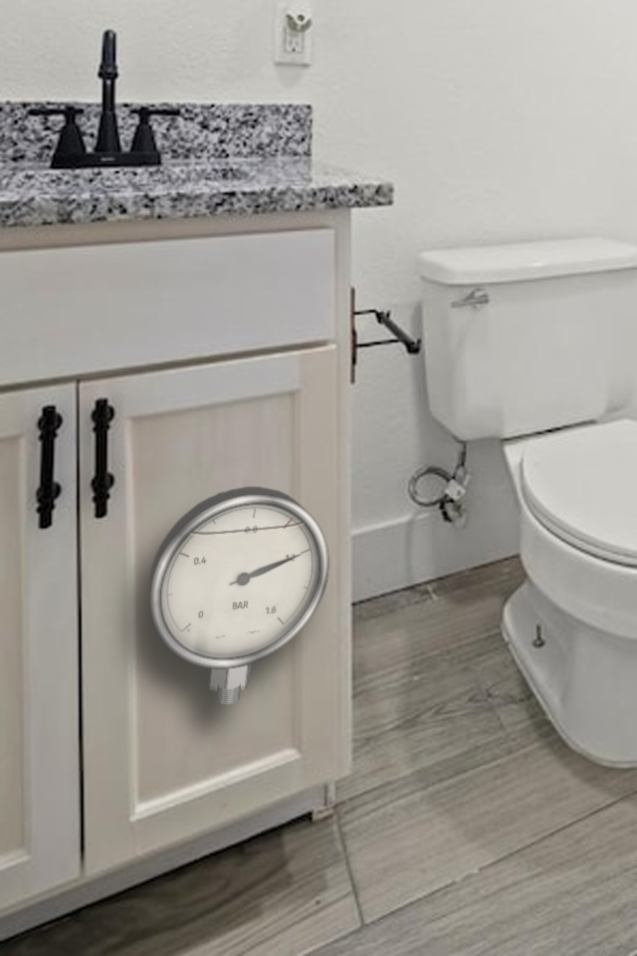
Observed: 1.2 bar
